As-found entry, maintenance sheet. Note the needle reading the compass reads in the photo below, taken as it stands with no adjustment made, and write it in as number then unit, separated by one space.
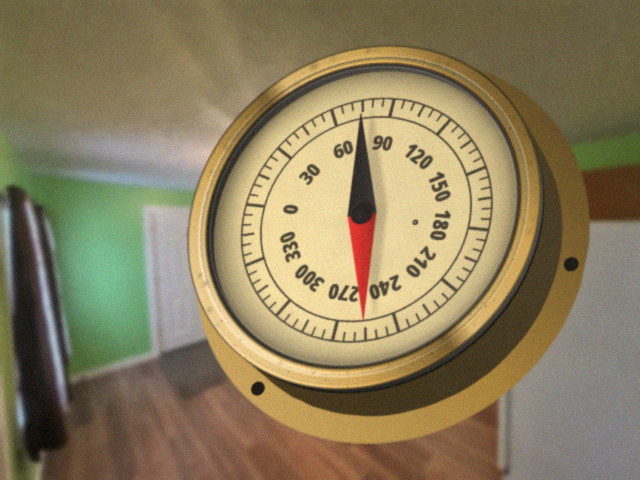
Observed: 255 °
